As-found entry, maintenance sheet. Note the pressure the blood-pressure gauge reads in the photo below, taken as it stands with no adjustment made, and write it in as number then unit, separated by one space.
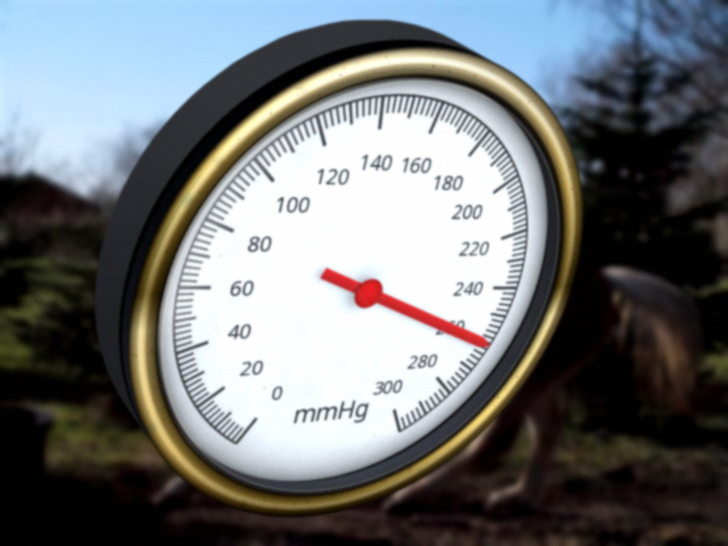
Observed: 260 mmHg
